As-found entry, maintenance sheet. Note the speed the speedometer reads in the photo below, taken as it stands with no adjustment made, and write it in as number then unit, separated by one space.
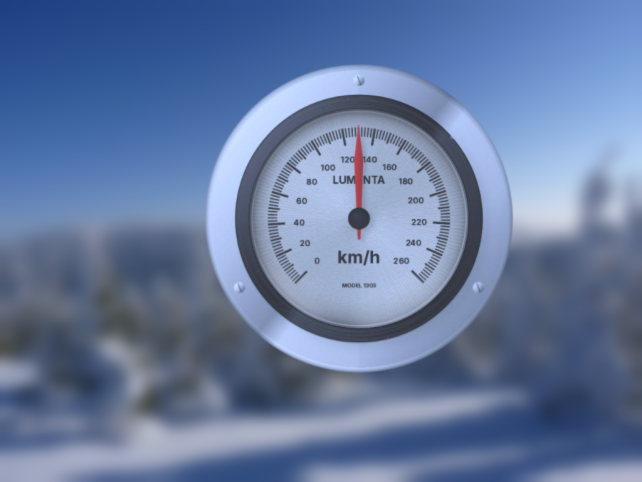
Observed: 130 km/h
